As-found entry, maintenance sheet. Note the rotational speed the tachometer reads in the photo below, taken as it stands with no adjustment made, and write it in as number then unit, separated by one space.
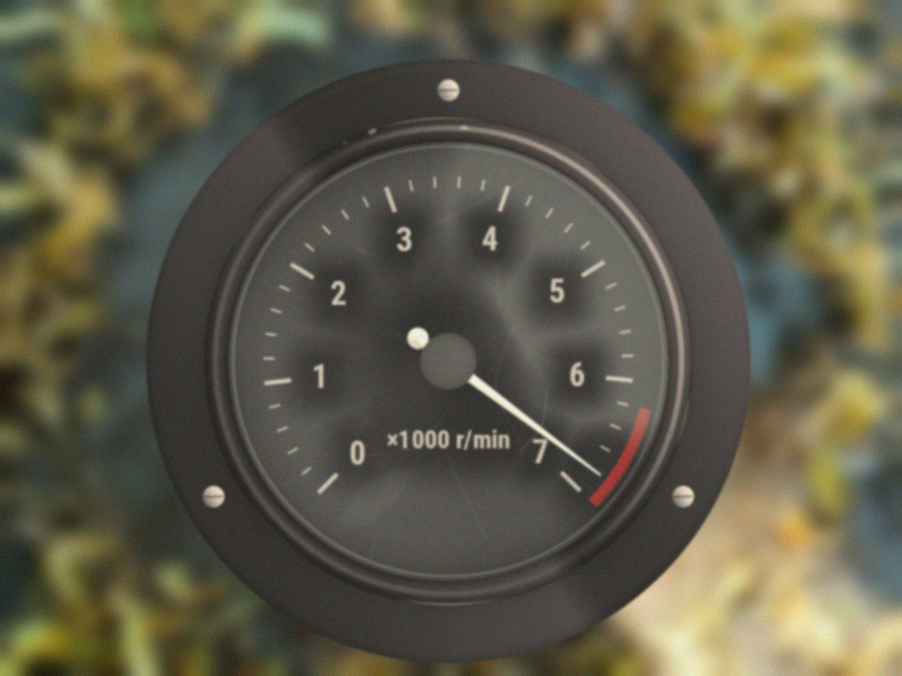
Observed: 6800 rpm
